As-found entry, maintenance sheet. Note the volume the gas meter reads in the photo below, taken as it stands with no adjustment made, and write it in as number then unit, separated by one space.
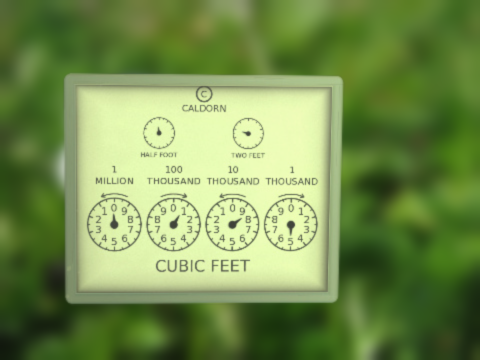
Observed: 8500 ft³
